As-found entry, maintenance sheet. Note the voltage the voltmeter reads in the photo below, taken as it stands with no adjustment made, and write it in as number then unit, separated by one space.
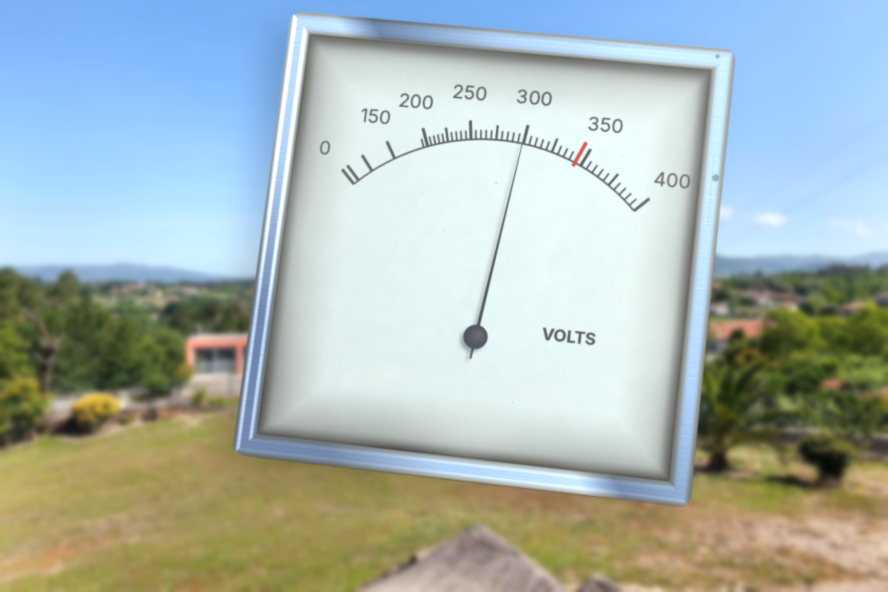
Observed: 300 V
